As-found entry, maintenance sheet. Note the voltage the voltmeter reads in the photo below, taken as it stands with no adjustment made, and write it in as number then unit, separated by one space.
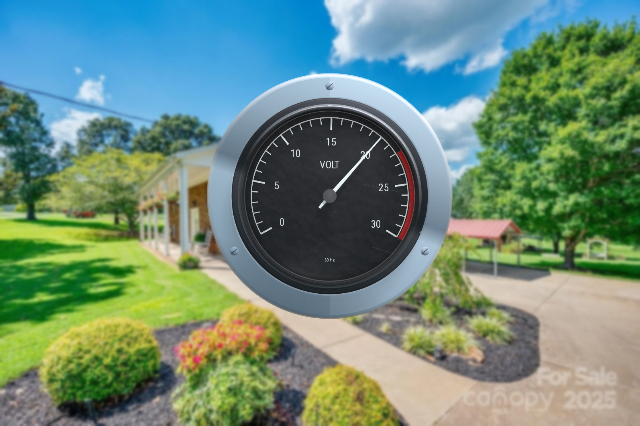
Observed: 20 V
